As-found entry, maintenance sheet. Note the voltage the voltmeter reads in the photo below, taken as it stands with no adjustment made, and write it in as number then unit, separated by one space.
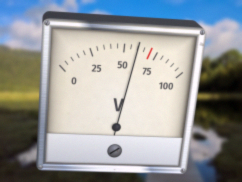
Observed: 60 V
